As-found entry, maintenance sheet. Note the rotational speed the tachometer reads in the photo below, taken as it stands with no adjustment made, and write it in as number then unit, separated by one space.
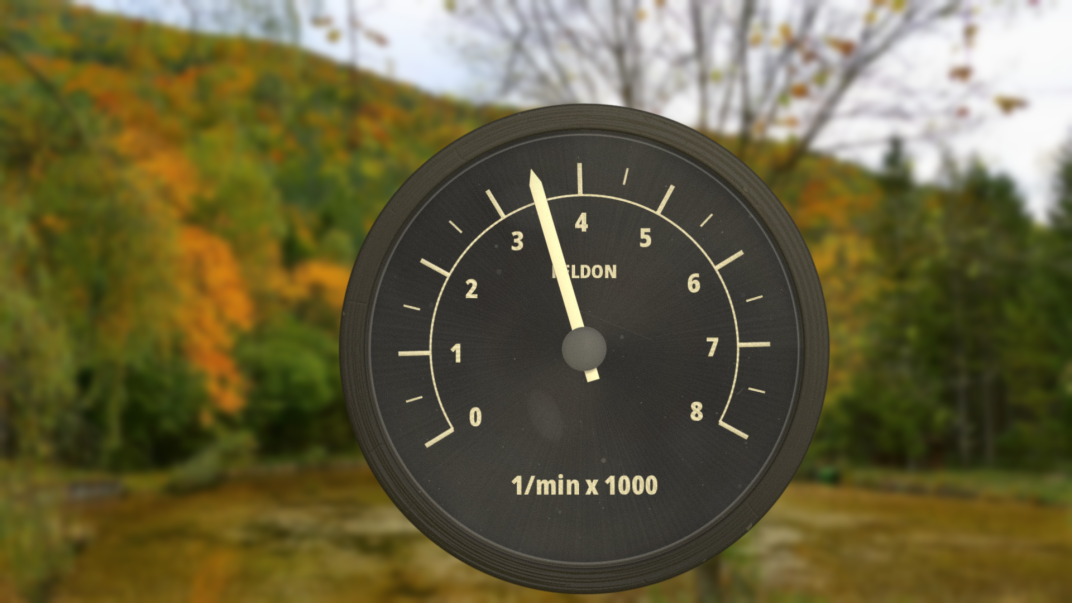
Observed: 3500 rpm
